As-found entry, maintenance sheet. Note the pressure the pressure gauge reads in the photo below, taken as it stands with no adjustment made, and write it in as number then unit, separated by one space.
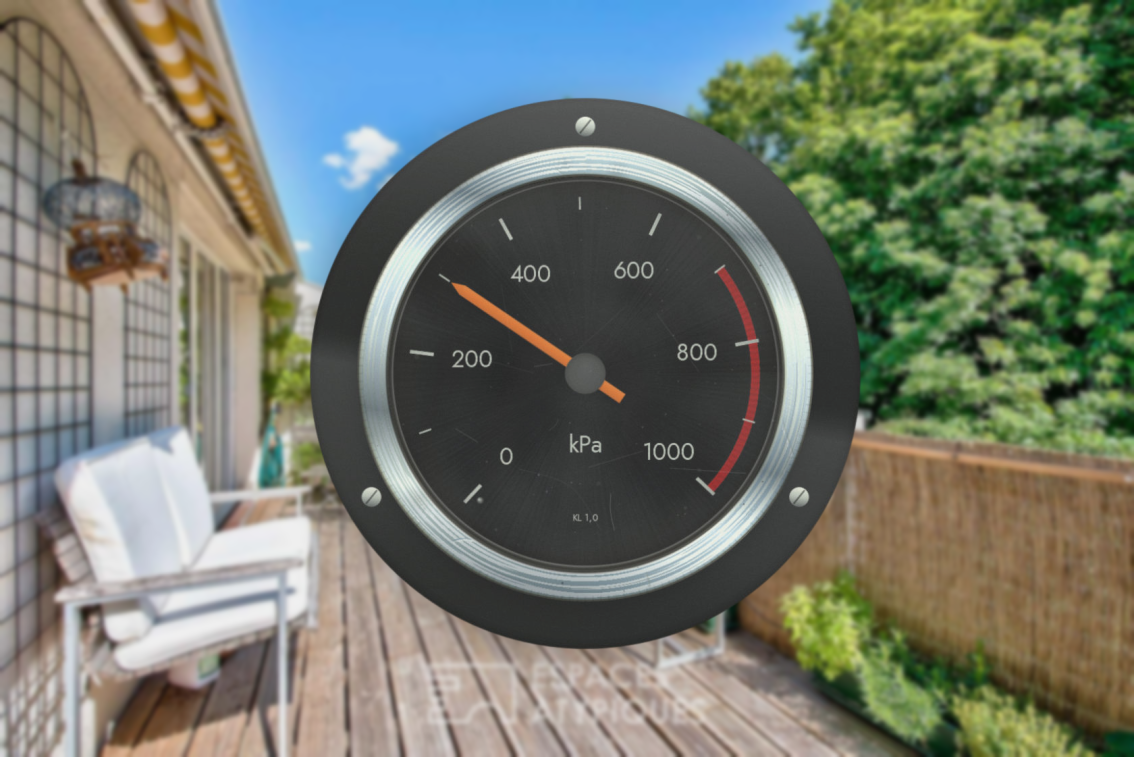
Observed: 300 kPa
